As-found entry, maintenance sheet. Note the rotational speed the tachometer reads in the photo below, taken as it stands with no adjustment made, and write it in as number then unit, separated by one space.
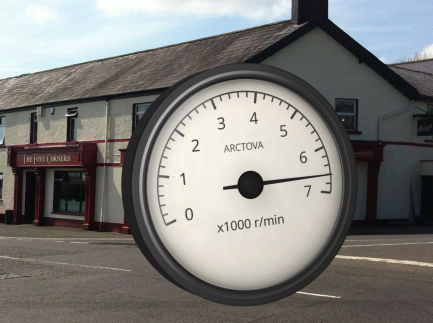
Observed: 6600 rpm
